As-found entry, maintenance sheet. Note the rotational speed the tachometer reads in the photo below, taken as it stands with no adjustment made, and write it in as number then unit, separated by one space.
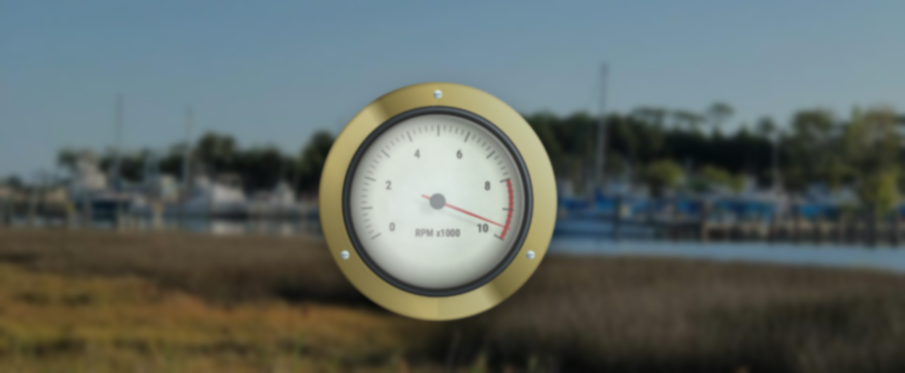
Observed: 9600 rpm
